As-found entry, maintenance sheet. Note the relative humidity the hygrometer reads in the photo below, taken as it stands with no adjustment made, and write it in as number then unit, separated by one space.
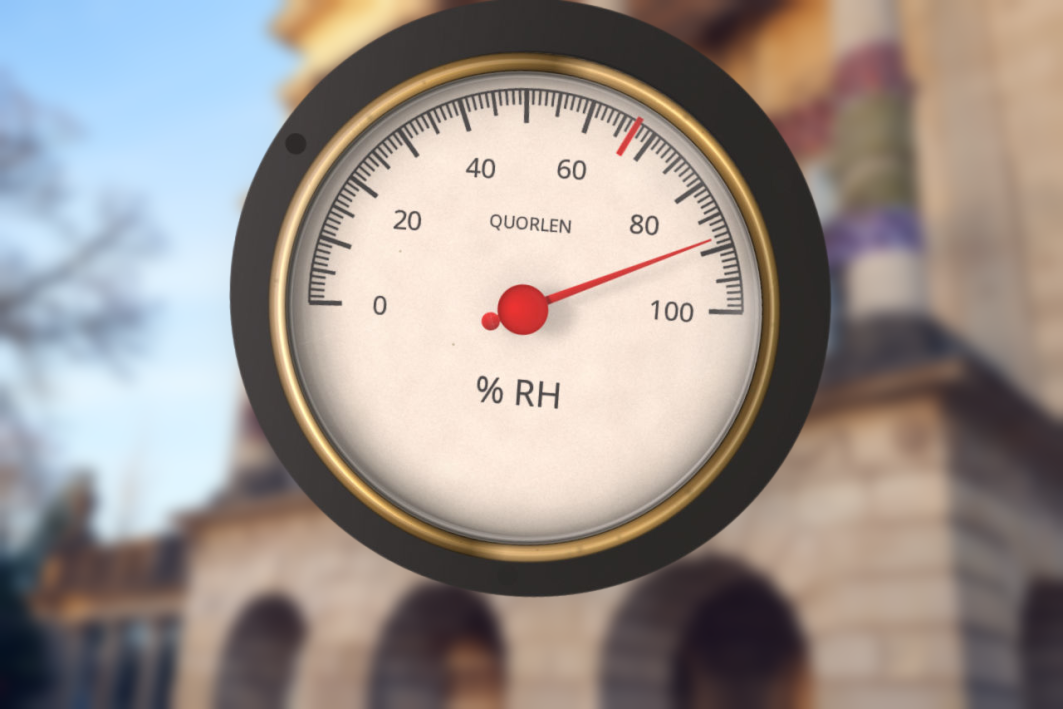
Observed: 88 %
